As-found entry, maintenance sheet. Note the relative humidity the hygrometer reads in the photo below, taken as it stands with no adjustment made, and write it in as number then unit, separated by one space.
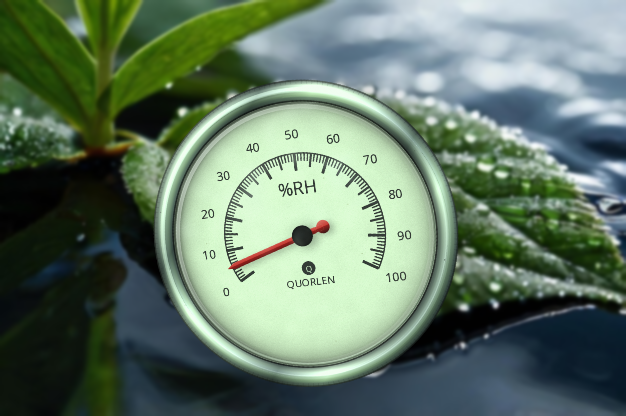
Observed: 5 %
